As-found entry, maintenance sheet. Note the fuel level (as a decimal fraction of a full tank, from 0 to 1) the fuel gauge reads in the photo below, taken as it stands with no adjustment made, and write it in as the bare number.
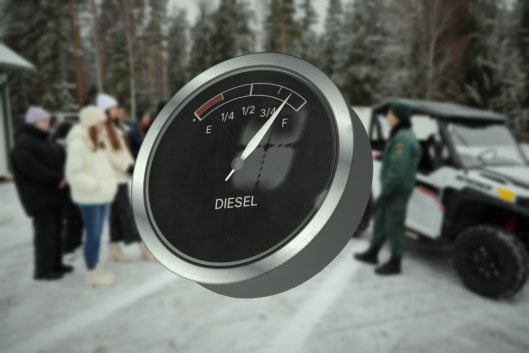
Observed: 0.875
